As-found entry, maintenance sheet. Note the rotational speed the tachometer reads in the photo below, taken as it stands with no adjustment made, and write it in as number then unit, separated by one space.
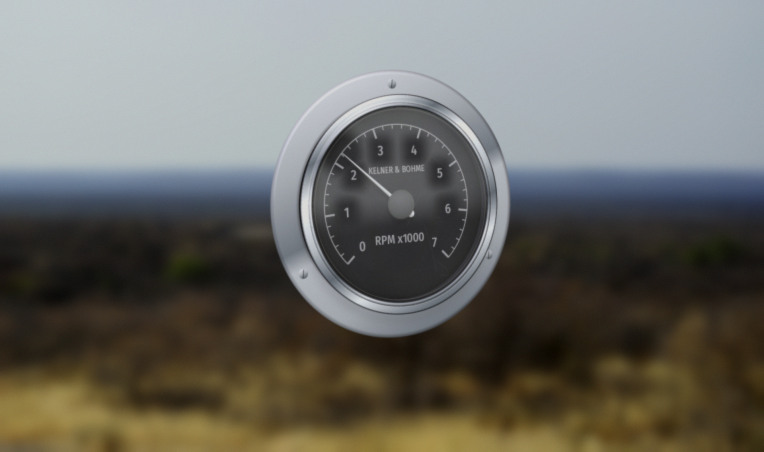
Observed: 2200 rpm
